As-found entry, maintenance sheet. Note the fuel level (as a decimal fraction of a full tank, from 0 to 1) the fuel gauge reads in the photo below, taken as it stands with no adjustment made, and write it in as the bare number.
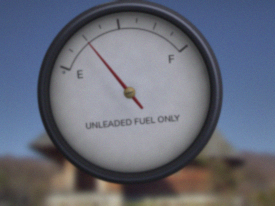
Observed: 0.25
